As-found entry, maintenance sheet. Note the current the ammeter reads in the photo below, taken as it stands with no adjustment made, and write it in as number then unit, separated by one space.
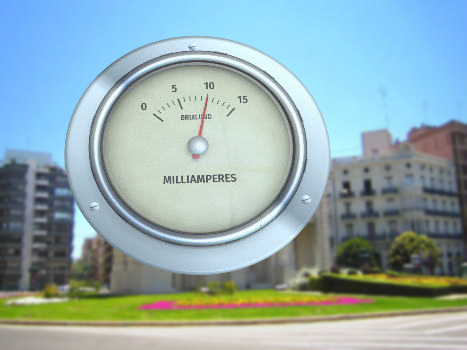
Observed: 10 mA
